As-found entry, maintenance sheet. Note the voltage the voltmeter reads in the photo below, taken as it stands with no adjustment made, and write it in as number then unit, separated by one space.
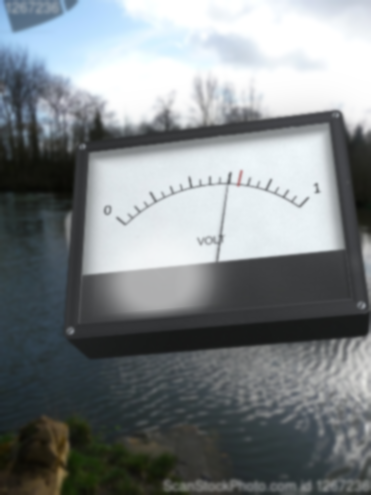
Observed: 0.6 V
